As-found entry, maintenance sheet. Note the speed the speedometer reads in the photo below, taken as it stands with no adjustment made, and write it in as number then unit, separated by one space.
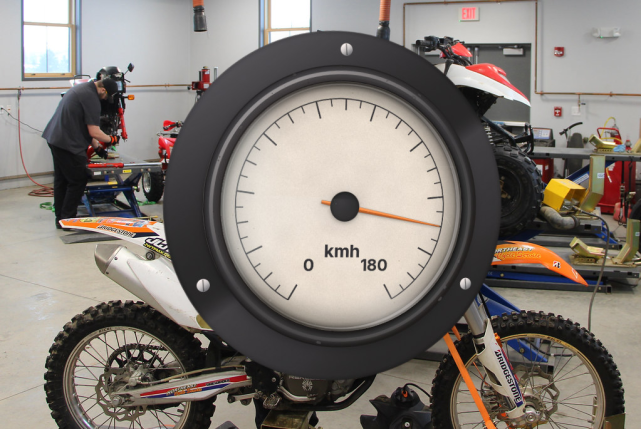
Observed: 150 km/h
